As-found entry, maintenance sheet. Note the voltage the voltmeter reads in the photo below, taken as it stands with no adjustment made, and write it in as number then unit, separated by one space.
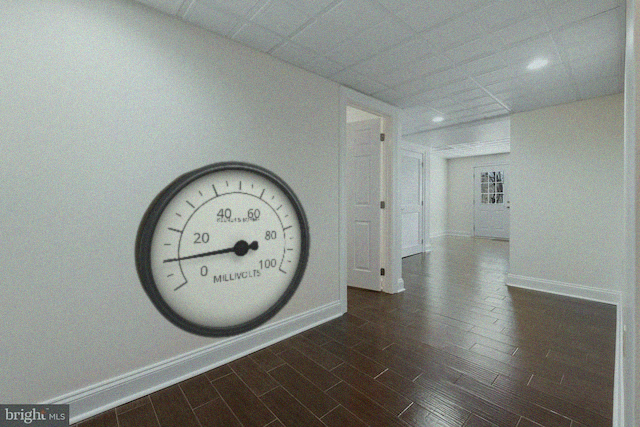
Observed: 10 mV
